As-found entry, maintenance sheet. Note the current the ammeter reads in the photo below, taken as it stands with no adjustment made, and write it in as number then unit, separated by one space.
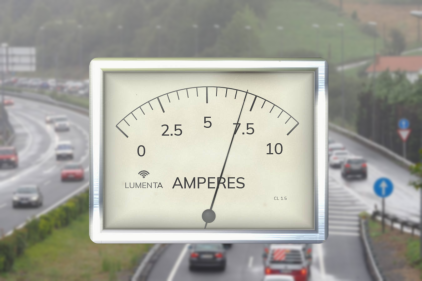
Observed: 7 A
